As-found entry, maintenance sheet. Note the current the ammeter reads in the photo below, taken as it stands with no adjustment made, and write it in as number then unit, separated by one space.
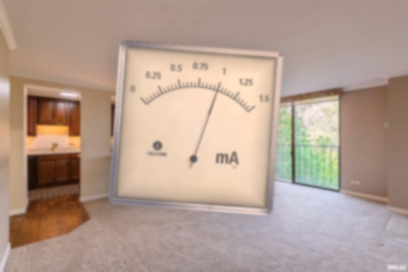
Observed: 1 mA
